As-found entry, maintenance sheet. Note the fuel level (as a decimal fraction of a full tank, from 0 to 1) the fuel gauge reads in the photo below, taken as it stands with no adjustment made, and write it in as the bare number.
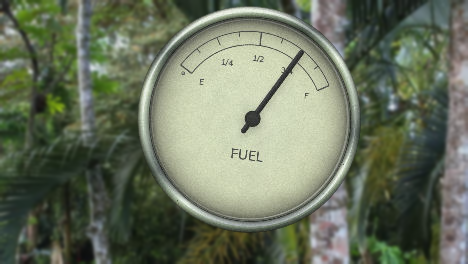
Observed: 0.75
